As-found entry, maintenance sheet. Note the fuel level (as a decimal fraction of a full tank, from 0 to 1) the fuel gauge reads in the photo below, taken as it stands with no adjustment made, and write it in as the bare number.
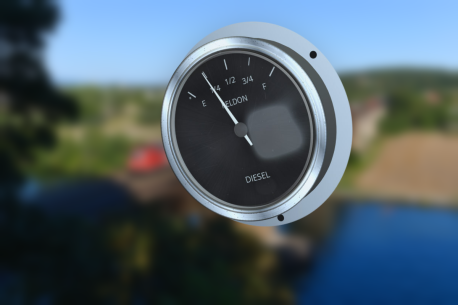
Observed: 0.25
